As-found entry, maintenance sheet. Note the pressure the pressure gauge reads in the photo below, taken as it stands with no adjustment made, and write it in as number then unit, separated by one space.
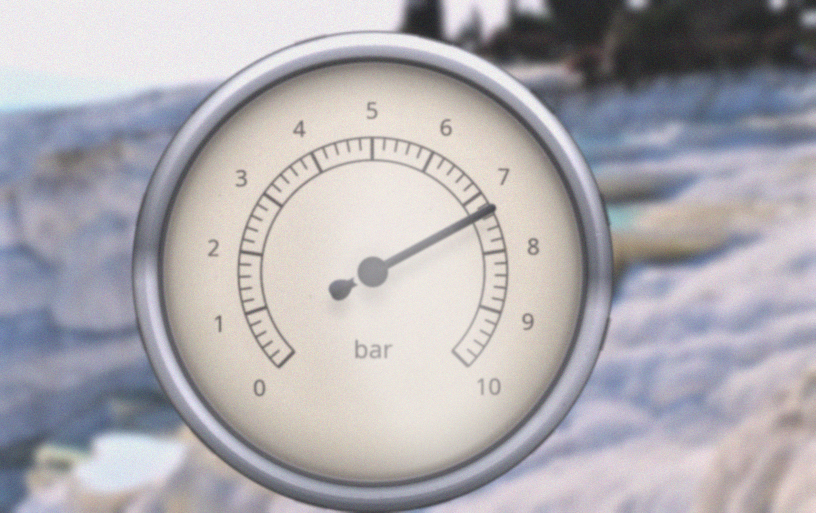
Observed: 7.3 bar
